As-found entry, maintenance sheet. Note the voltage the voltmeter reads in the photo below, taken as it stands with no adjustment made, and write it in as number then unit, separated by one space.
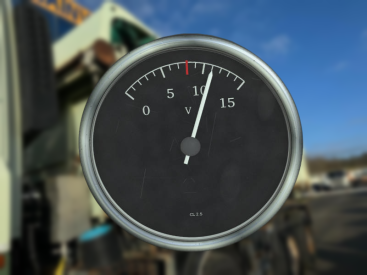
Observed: 11 V
